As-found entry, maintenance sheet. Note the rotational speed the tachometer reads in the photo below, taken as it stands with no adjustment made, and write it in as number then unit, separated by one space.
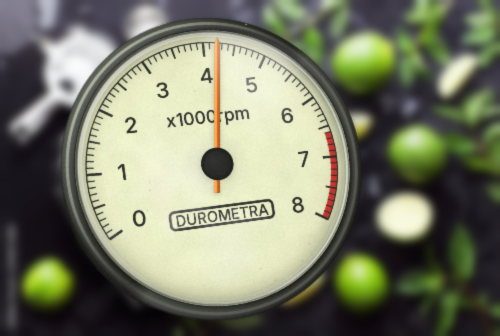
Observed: 4200 rpm
